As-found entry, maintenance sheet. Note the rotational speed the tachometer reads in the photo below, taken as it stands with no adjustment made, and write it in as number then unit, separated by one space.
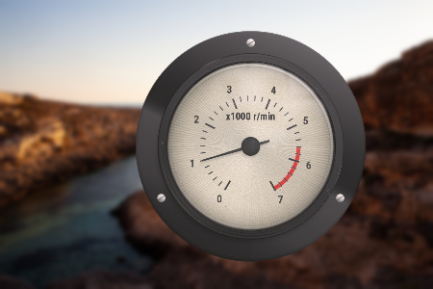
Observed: 1000 rpm
